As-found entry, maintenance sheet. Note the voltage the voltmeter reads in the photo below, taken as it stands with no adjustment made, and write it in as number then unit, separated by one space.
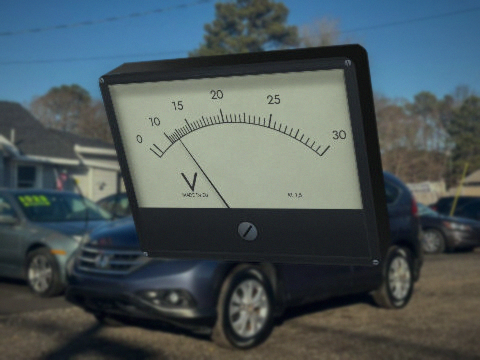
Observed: 12.5 V
